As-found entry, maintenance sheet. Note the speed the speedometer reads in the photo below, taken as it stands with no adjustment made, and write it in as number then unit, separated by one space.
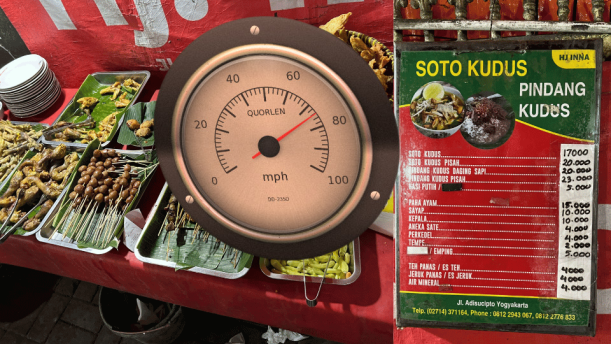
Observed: 74 mph
